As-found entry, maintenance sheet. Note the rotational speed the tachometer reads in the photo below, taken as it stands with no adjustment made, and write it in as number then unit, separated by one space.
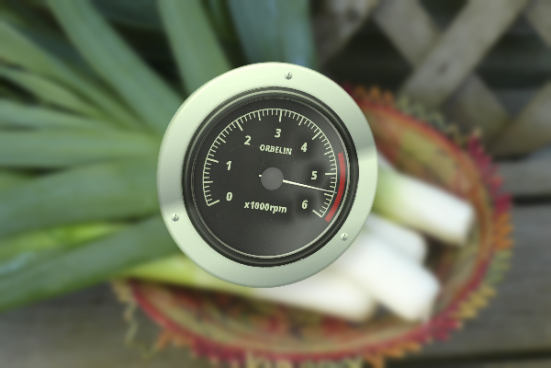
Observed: 5400 rpm
